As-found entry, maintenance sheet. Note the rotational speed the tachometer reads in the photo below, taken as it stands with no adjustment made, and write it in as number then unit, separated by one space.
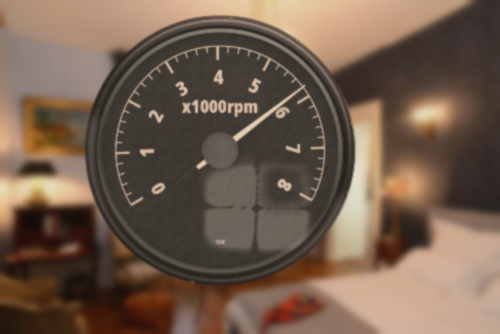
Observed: 5800 rpm
